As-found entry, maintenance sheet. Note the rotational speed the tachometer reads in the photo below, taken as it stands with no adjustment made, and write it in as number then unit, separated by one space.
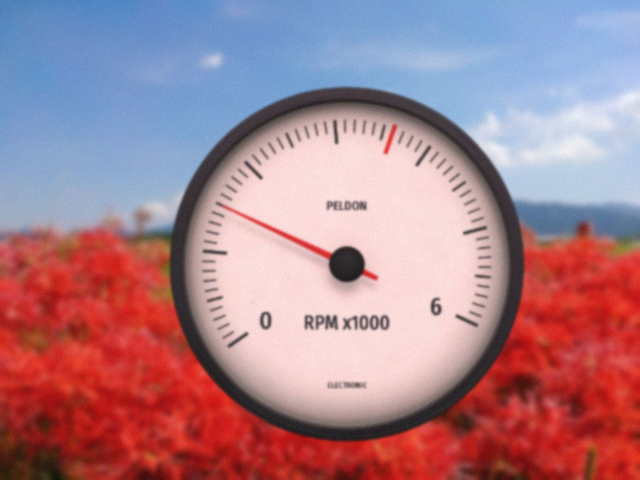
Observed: 1500 rpm
